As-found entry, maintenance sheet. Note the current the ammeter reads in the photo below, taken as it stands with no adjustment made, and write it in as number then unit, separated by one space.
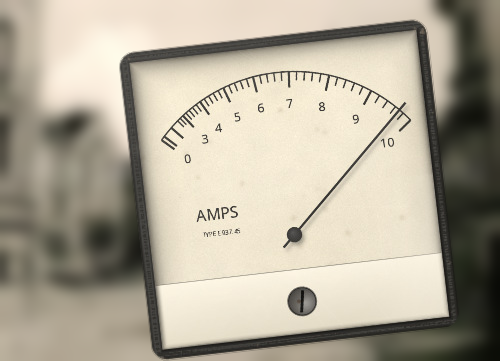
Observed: 9.7 A
